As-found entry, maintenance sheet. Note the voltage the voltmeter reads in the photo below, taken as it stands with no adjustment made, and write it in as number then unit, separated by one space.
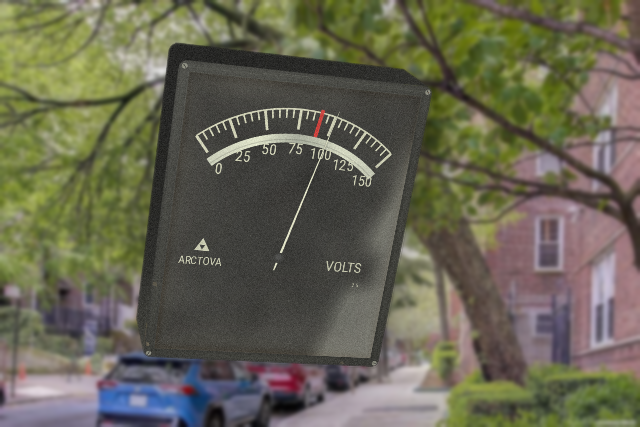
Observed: 100 V
